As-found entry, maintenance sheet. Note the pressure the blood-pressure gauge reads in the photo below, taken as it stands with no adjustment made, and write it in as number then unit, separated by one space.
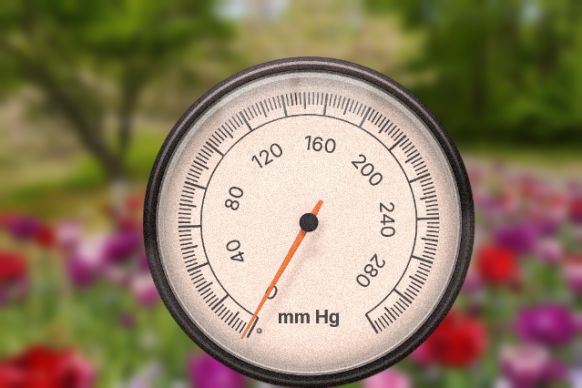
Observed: 2 mmHg
